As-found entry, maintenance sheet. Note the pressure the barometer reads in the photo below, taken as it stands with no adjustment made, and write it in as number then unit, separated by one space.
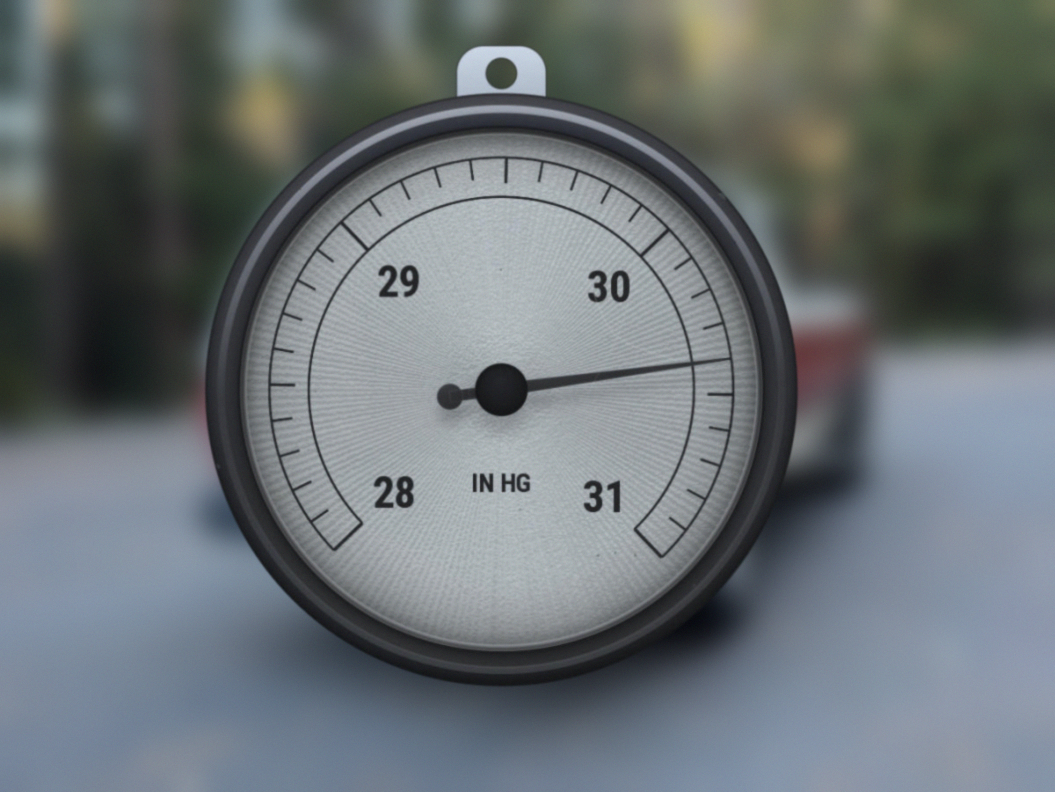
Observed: 30.4 inHg
